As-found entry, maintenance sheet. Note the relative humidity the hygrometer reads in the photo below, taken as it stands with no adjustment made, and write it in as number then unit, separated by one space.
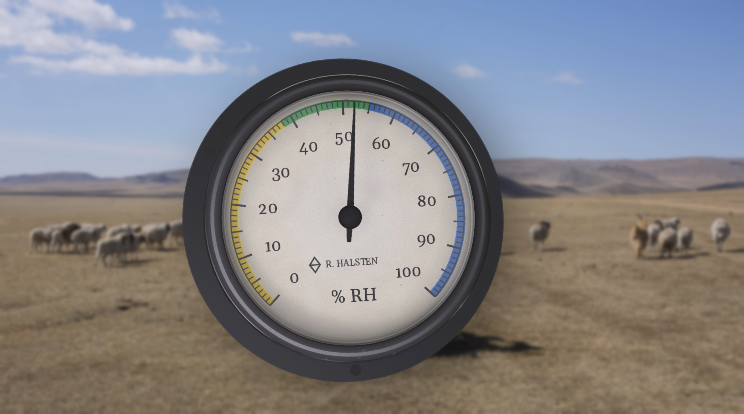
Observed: 52 %
